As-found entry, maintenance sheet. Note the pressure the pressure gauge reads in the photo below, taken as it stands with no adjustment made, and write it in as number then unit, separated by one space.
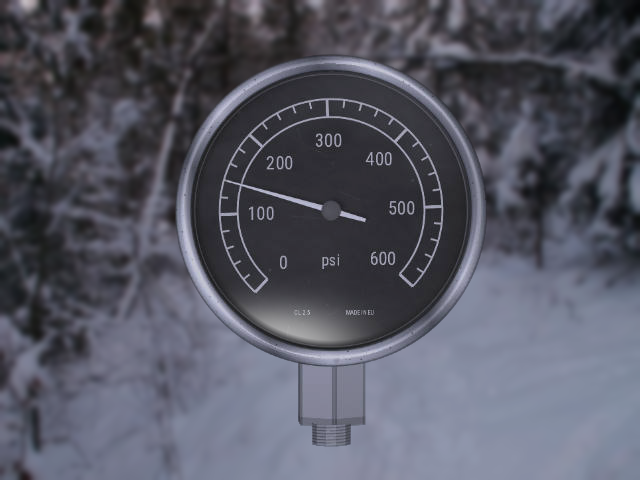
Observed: 140 psi
